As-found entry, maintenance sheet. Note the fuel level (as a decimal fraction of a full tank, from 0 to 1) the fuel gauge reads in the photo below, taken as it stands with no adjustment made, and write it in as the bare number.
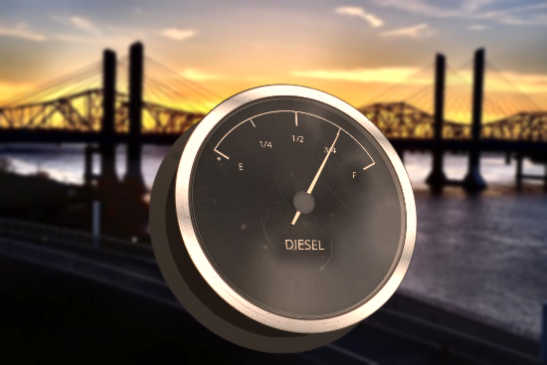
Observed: 0.75
